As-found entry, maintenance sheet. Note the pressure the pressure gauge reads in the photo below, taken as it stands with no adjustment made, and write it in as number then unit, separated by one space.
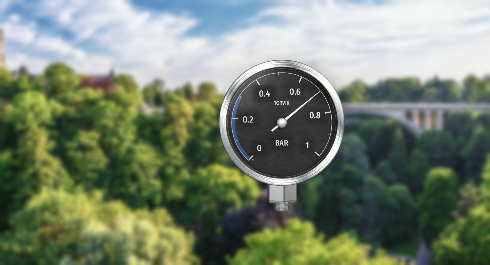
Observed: 0.7 bar
